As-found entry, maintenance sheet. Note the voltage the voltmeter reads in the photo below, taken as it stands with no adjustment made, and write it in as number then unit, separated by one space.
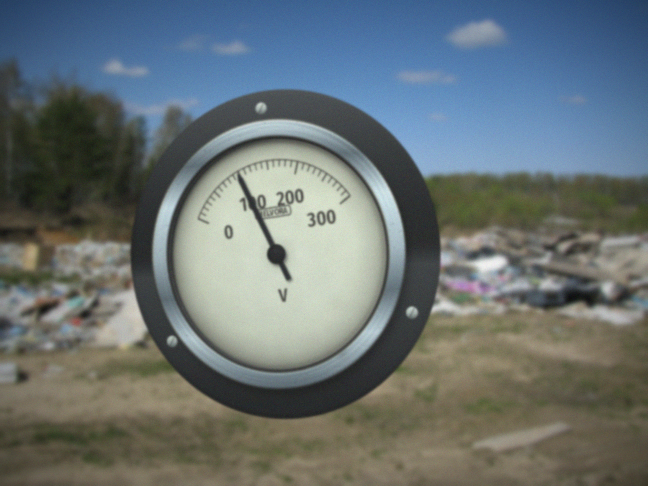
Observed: 100 V
